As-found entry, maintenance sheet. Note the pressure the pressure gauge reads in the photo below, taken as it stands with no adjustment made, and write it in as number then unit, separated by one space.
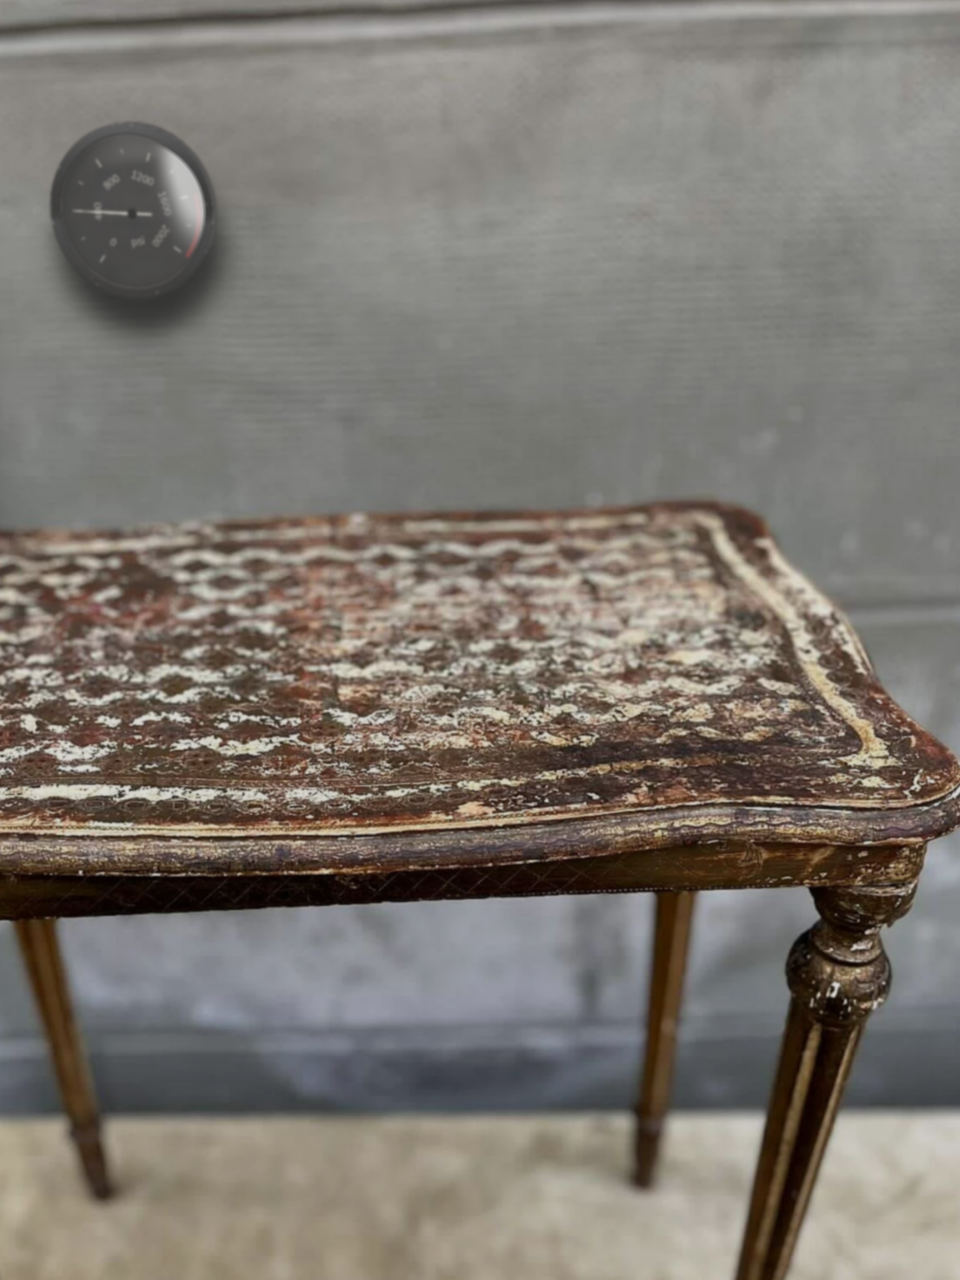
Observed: 400 psi
